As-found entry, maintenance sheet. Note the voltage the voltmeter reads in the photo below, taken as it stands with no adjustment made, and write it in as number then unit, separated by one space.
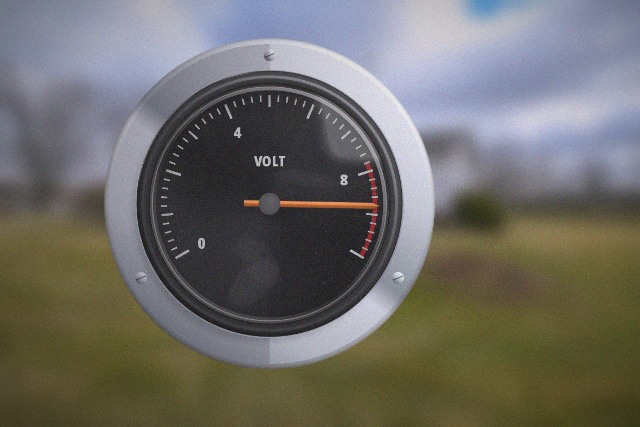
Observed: 8.8 V
